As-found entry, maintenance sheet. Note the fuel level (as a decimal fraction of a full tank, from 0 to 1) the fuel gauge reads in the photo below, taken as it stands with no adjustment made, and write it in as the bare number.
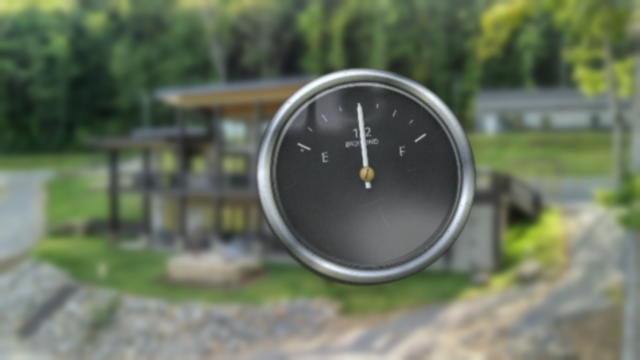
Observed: 0.5
